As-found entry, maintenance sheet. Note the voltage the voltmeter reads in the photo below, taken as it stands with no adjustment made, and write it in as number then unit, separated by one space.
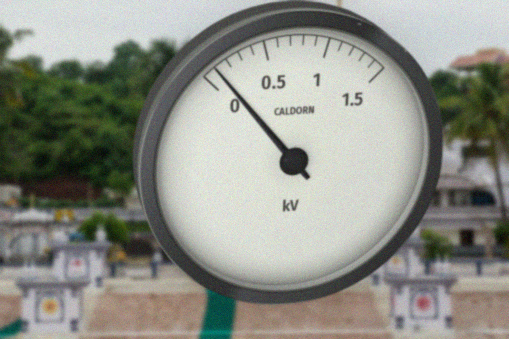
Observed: 0.1 kV
